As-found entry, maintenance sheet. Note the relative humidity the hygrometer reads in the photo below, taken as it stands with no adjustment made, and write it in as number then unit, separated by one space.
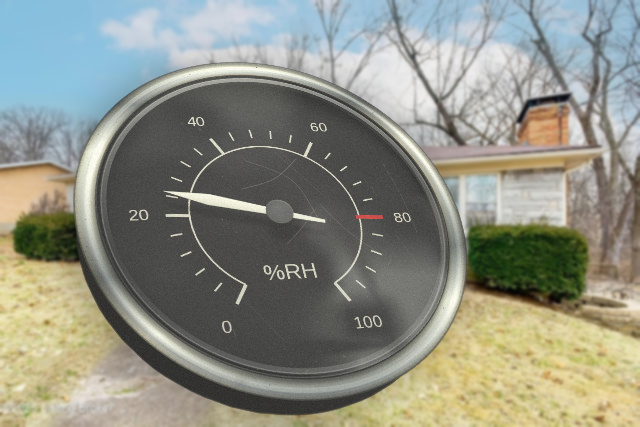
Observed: 24 %
